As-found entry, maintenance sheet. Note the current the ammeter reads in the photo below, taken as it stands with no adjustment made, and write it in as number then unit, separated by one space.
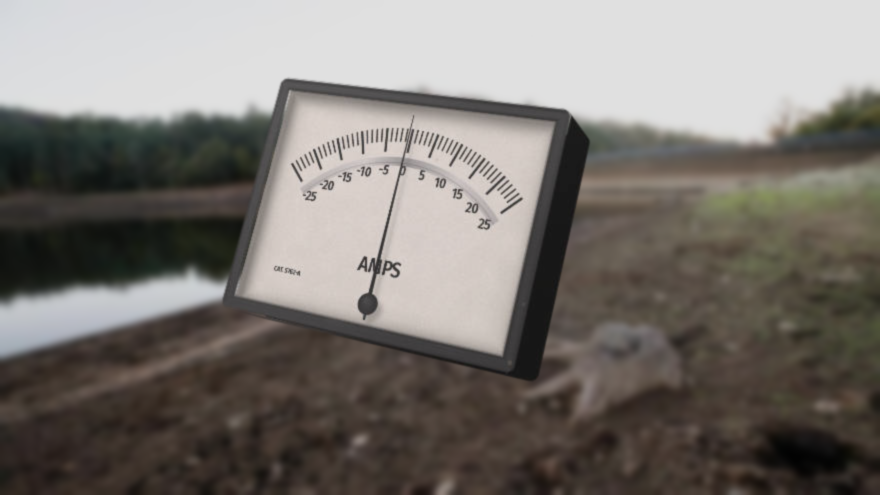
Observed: 0 A
